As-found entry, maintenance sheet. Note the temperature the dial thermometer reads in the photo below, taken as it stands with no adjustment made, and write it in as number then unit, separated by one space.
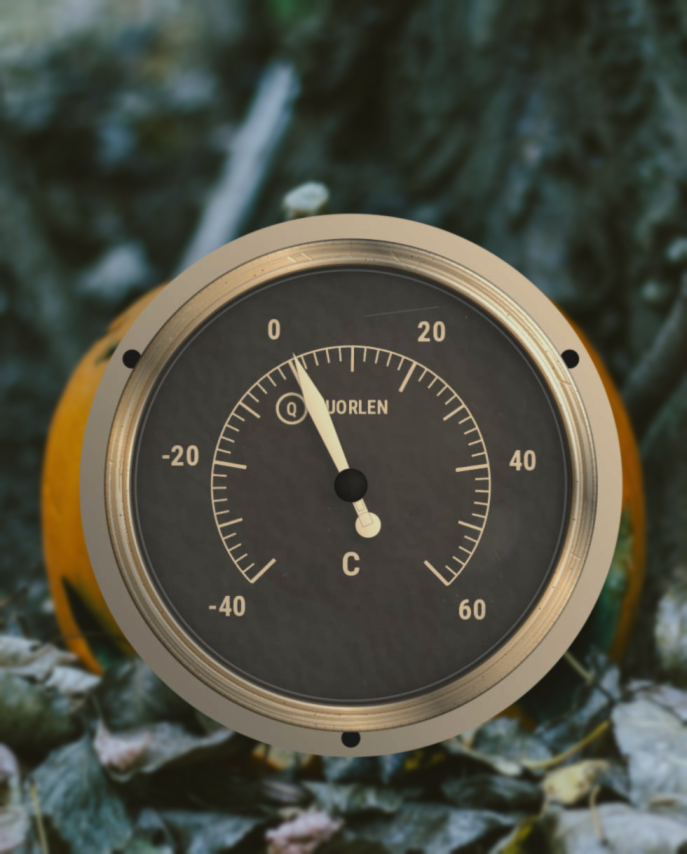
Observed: 1 °C
